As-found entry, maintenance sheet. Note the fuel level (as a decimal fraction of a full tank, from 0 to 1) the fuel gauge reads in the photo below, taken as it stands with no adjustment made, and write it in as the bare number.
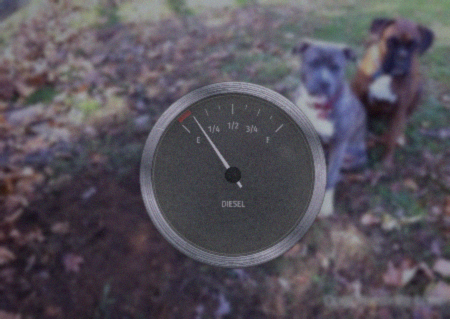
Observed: 0.125
